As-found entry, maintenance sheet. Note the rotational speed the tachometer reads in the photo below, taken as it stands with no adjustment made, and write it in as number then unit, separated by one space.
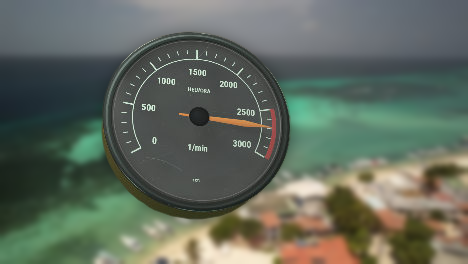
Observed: 2700 rpm
